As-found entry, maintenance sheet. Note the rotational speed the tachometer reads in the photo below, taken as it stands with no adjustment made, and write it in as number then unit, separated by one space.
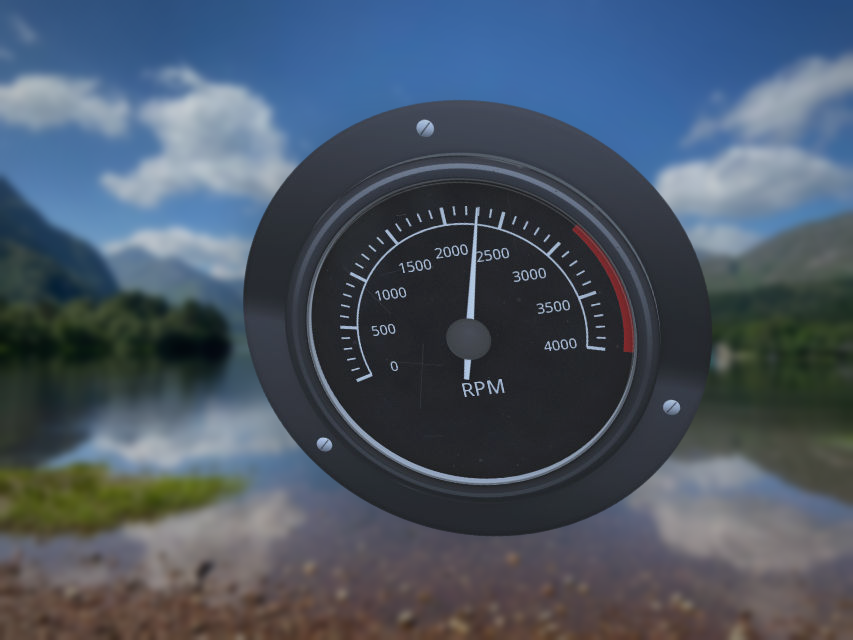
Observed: 2300 rpm
